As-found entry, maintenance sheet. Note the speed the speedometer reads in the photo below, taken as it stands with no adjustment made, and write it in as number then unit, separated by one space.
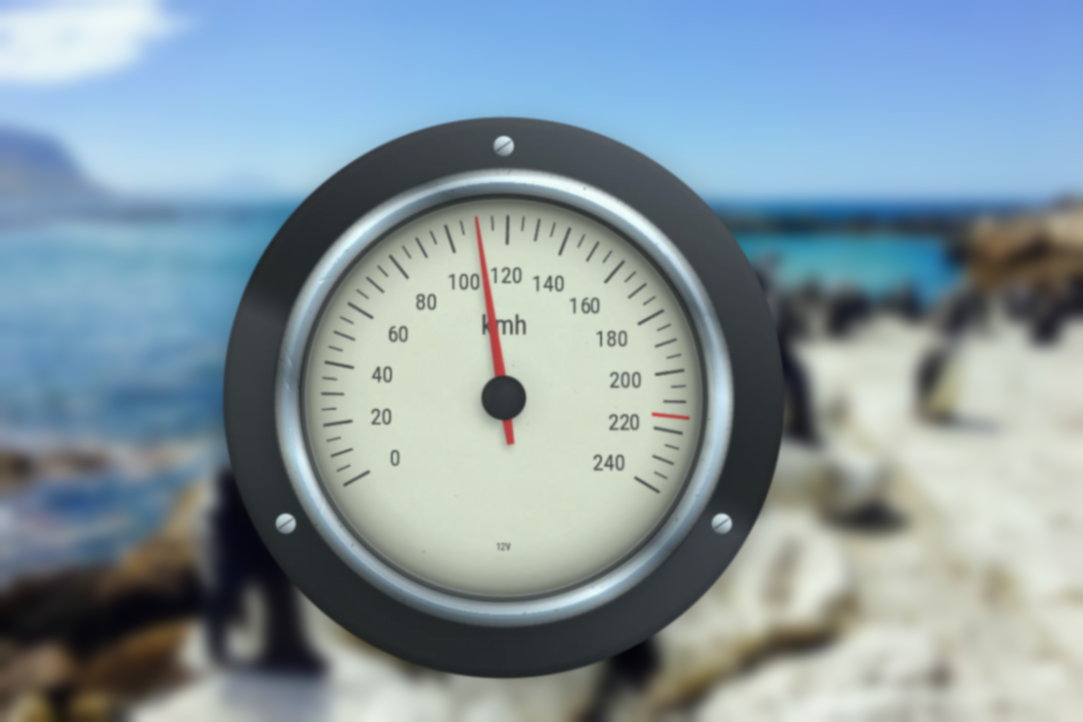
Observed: 110 km/h
